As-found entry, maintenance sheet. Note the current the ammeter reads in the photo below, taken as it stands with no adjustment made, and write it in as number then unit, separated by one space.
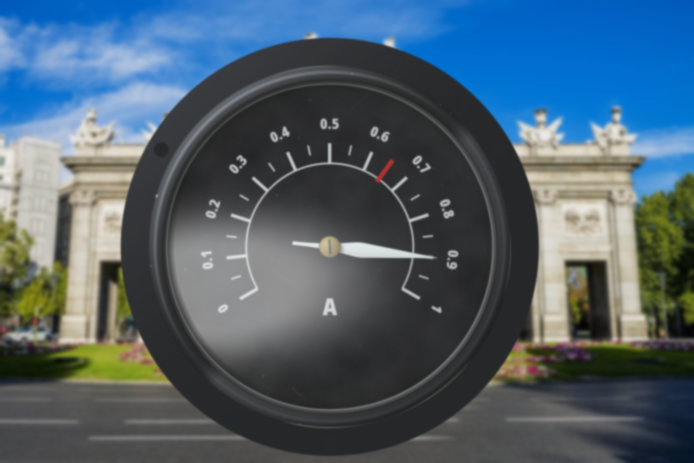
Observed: 0.9 A
